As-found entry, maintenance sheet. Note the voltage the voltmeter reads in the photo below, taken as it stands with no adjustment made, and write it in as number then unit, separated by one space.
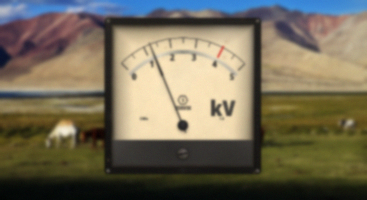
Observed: 1.25 kV
